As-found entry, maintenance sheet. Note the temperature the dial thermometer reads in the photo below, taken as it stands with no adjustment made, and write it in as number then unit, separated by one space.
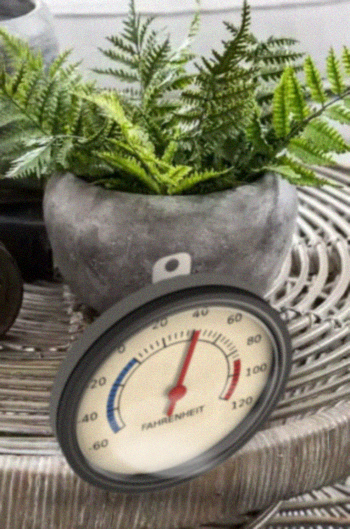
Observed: 40 °F
